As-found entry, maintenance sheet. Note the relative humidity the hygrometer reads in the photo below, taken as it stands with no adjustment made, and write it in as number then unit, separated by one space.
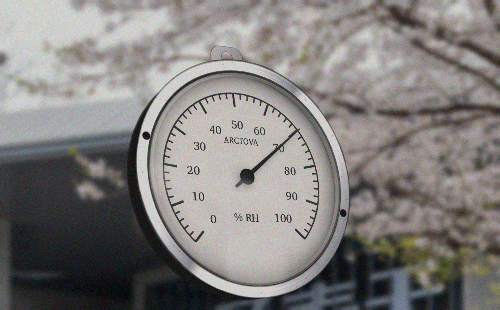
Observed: 70 %
